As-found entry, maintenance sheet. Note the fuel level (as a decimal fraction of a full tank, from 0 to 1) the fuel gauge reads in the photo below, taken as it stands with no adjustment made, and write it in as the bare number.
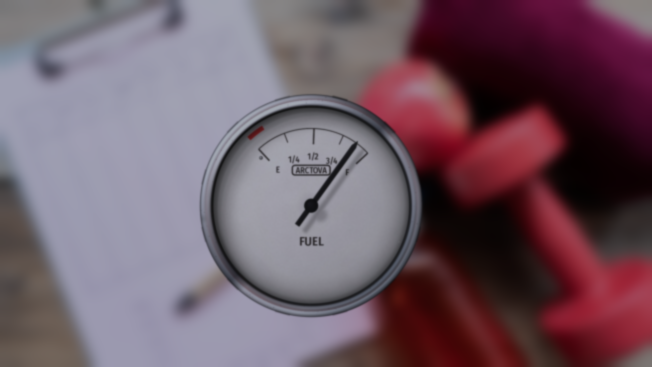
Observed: 0.875
